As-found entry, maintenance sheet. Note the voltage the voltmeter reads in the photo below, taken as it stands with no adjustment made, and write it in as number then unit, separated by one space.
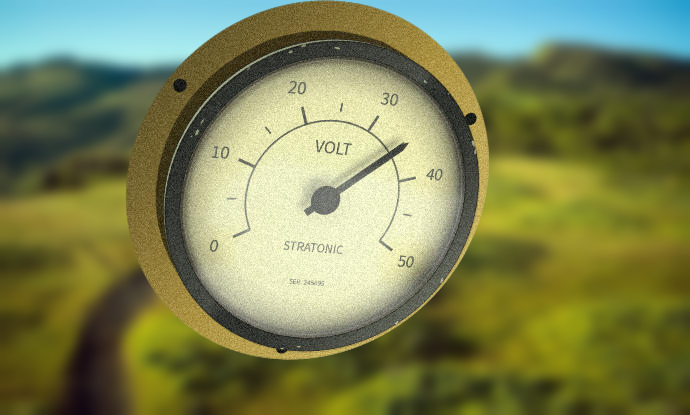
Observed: 35 V
